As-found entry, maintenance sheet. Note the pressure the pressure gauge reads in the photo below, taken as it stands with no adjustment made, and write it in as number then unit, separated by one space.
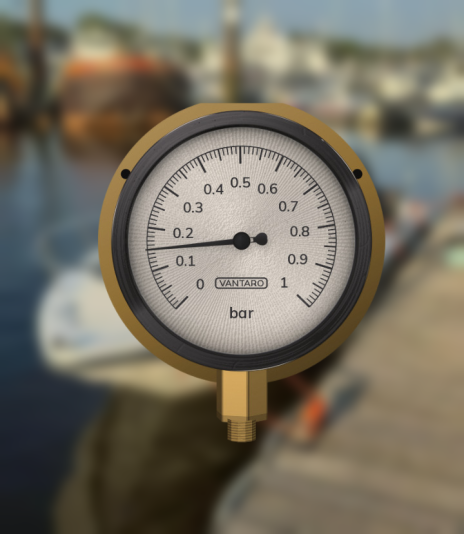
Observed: 0.15 bar
